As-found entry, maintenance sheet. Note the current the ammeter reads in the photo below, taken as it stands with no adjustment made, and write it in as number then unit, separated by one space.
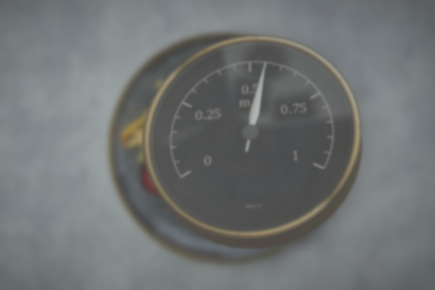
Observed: 0.55 mA
